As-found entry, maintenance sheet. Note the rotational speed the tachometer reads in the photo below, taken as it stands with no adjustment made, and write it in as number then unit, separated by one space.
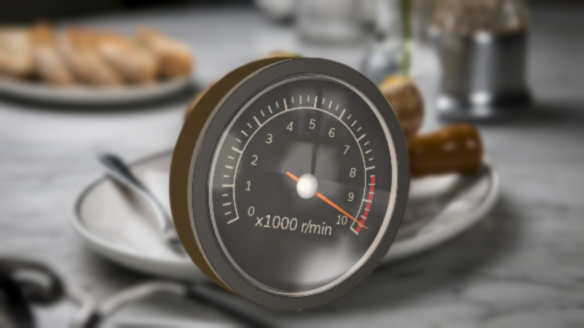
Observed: 9750 rpm
